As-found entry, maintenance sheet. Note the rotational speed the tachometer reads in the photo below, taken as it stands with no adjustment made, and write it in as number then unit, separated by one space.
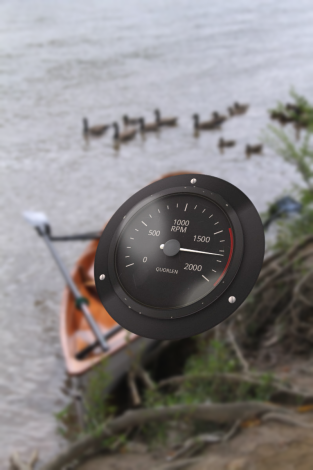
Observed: 1750 rpm
